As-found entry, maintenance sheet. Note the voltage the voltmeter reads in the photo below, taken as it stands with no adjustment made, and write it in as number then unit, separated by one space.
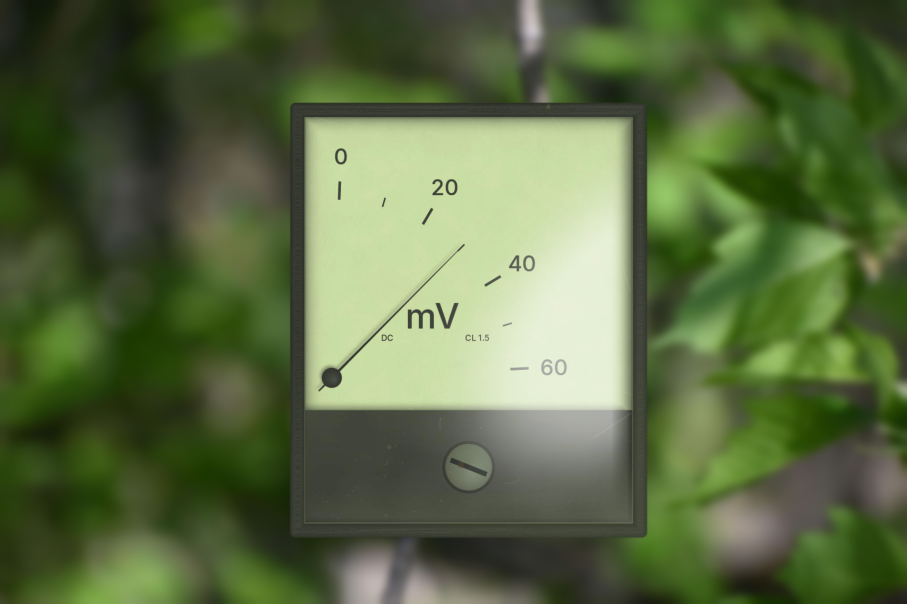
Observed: 30 mV
